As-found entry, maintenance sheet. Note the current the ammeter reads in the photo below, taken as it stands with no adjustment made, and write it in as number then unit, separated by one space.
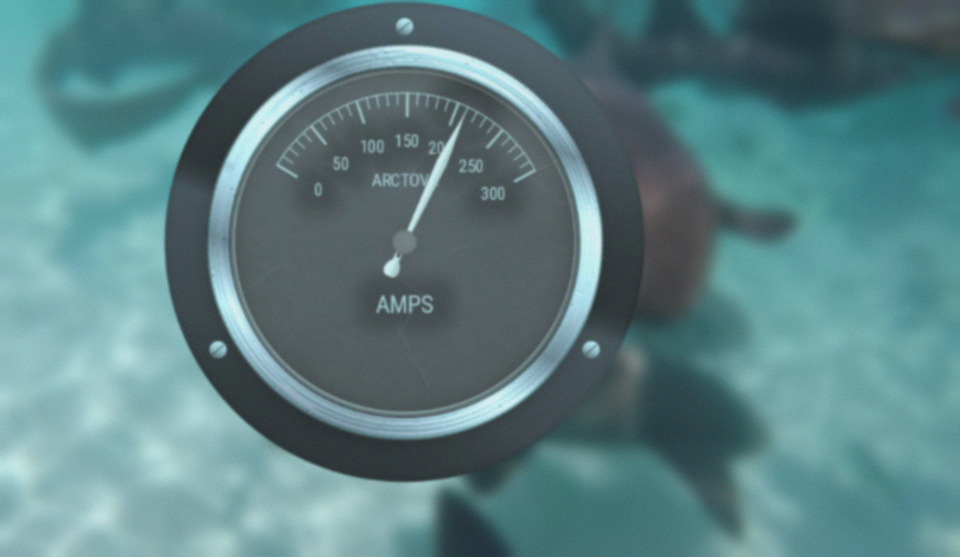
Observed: 210 A
